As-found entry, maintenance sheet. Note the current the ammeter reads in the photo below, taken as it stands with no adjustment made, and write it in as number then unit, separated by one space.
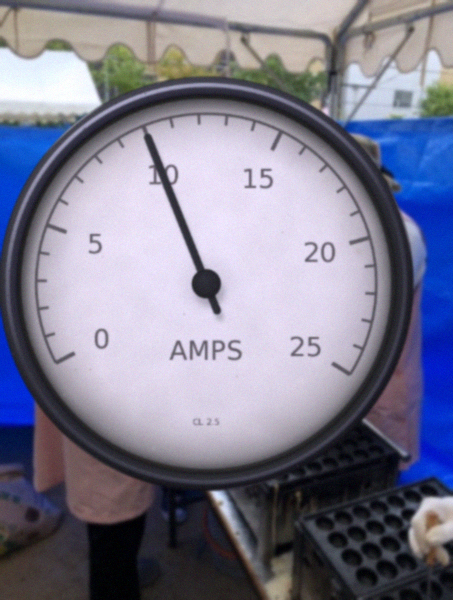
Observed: 10 A
